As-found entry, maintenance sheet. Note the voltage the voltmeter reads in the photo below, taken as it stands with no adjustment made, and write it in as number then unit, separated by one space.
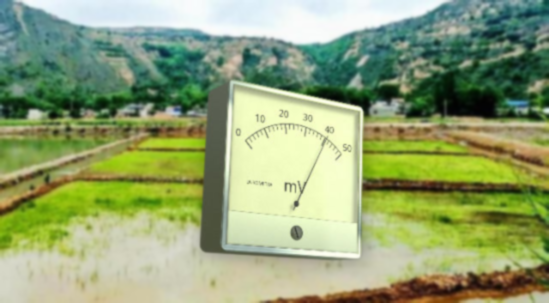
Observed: 40 mV
